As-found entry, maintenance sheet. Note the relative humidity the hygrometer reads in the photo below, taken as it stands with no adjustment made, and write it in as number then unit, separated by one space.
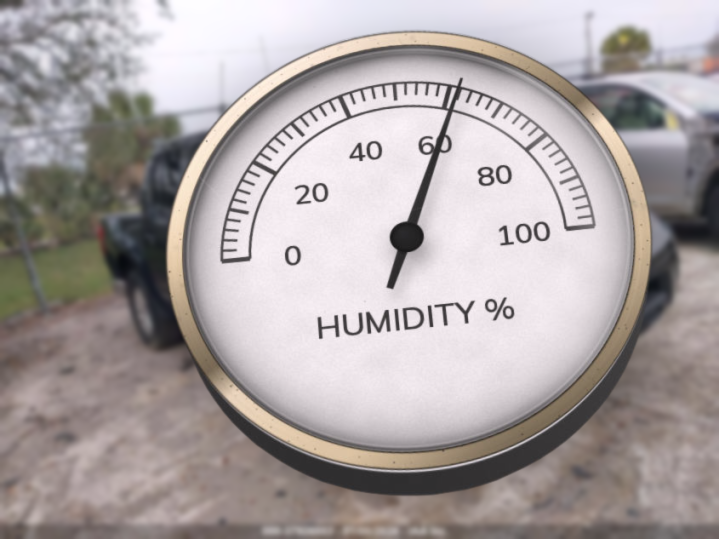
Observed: 62 %
